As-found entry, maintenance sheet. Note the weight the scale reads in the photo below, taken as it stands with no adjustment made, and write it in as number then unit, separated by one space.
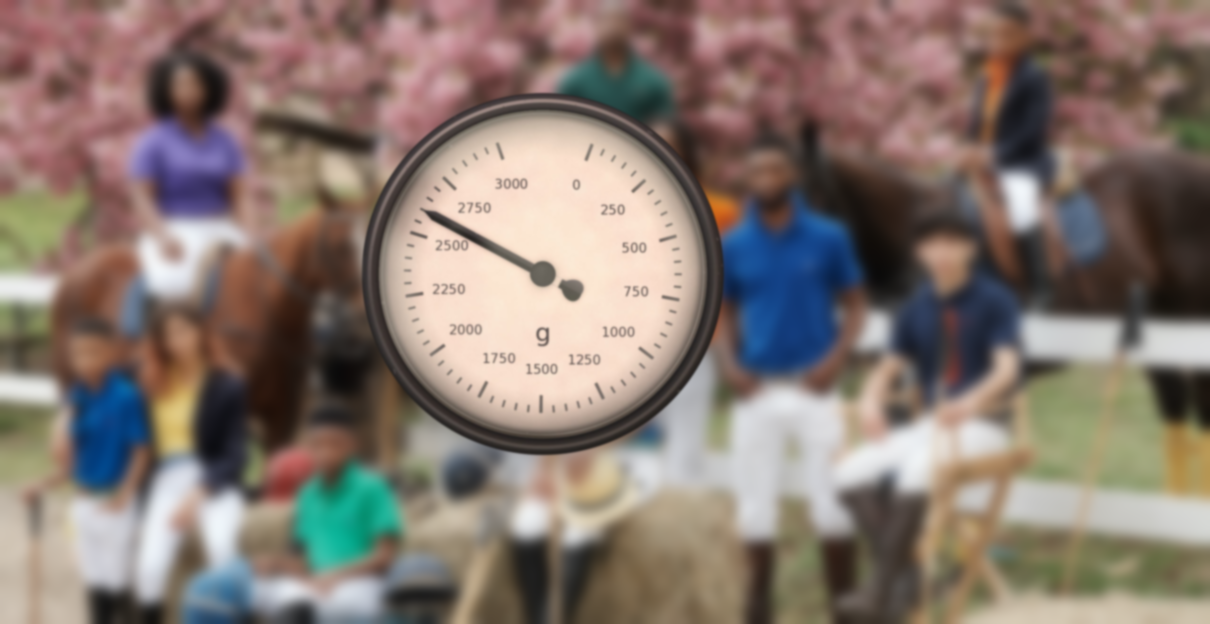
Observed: 2600 g
